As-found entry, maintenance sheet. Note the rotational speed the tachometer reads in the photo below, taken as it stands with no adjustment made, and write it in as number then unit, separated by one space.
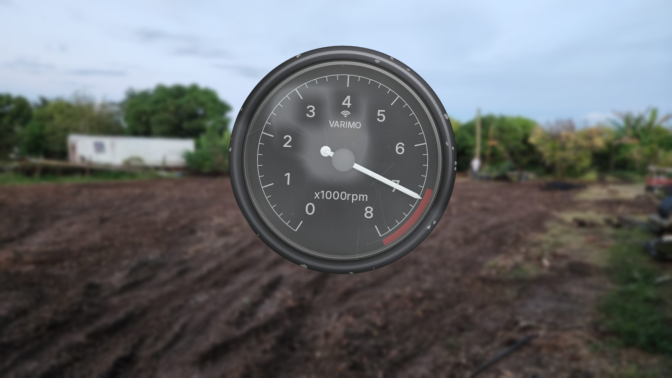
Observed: 7000 rpm
